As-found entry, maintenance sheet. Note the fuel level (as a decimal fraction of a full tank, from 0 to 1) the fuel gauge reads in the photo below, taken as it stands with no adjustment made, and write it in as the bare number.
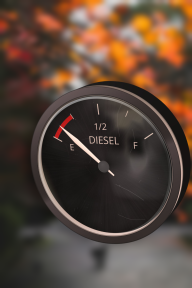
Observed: 0.125
